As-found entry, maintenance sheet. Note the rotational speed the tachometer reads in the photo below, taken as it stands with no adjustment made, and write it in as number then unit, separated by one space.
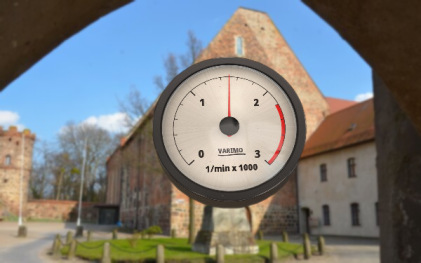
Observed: 1500 rpm
